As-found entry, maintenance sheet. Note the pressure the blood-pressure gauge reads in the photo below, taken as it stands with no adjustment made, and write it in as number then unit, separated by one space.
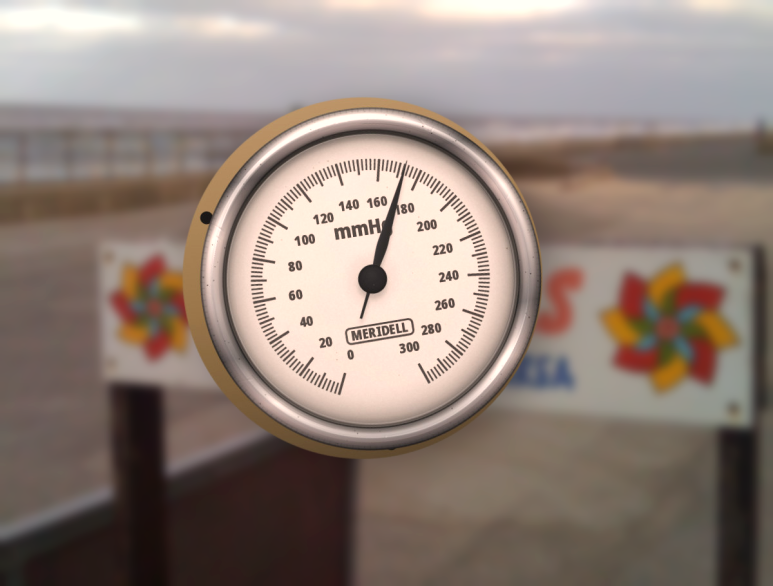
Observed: 172 mmHg
